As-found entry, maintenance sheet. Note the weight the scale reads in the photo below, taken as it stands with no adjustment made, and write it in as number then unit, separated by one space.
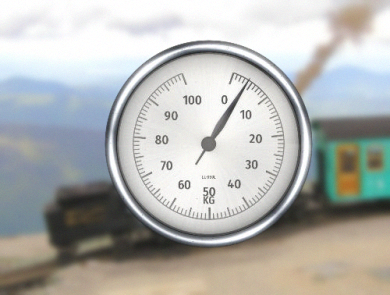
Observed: 4 kg
